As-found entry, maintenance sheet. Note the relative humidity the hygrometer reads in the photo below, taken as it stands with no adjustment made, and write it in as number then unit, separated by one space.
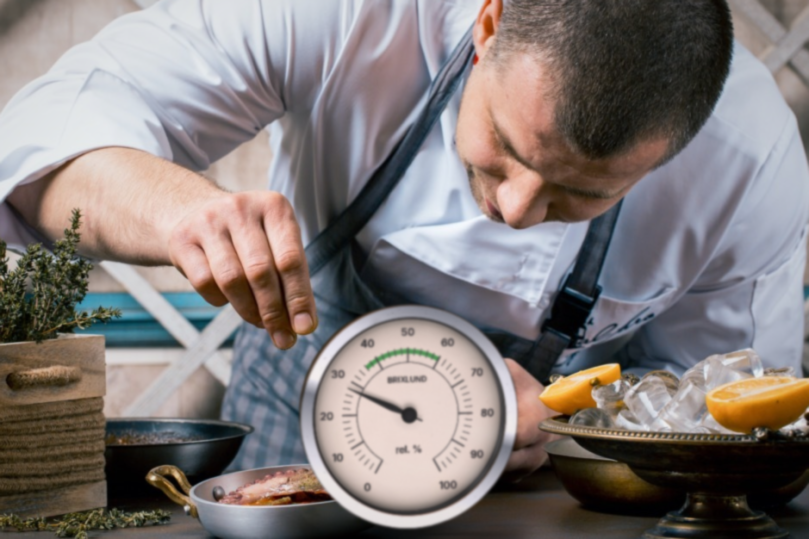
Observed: 28 %
